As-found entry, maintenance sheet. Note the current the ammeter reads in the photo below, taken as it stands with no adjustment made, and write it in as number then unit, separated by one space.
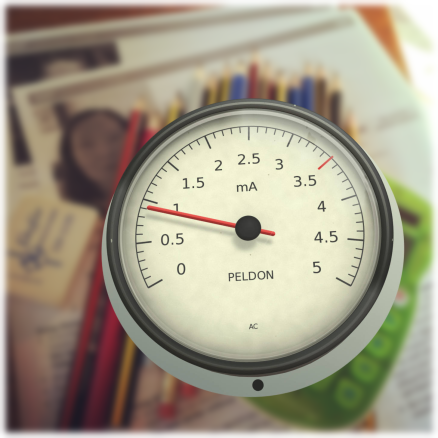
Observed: 0.9 mA
